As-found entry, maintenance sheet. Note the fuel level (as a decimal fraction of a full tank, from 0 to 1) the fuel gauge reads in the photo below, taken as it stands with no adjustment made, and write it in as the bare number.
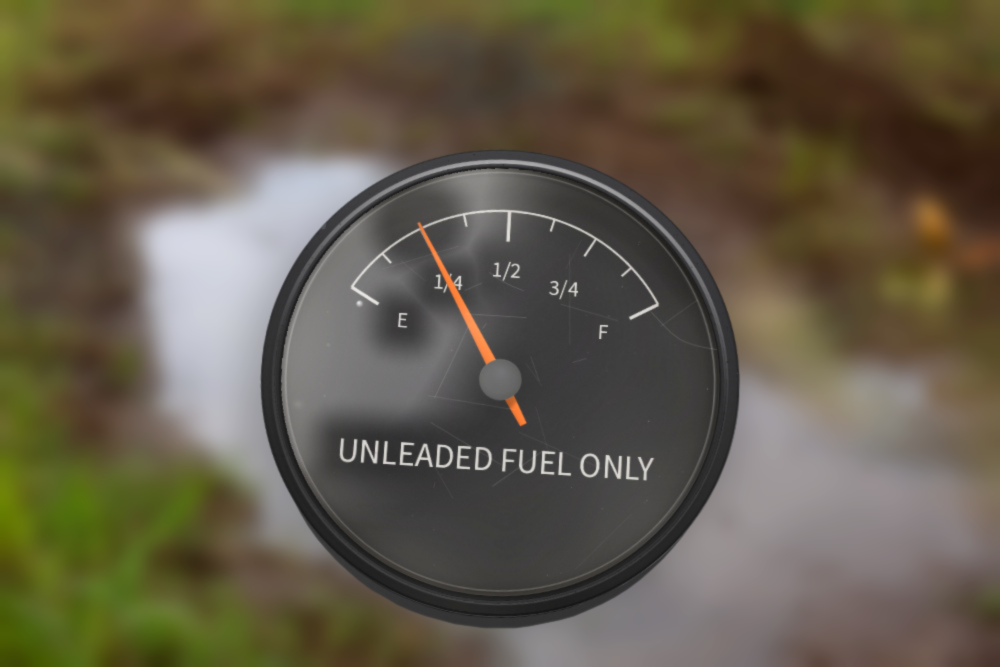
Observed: 0.25
